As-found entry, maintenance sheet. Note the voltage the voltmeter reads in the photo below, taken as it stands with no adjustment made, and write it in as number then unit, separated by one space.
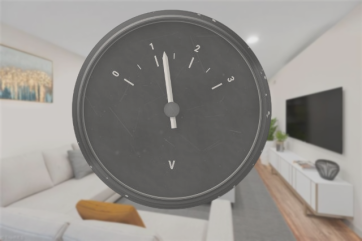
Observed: 1.25 V
